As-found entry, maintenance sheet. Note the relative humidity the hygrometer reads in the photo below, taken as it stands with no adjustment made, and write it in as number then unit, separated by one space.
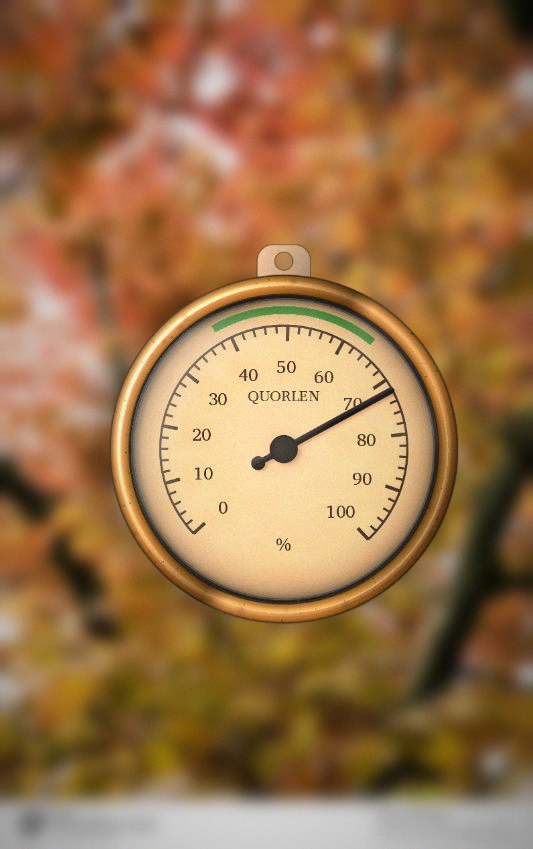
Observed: 72 %
